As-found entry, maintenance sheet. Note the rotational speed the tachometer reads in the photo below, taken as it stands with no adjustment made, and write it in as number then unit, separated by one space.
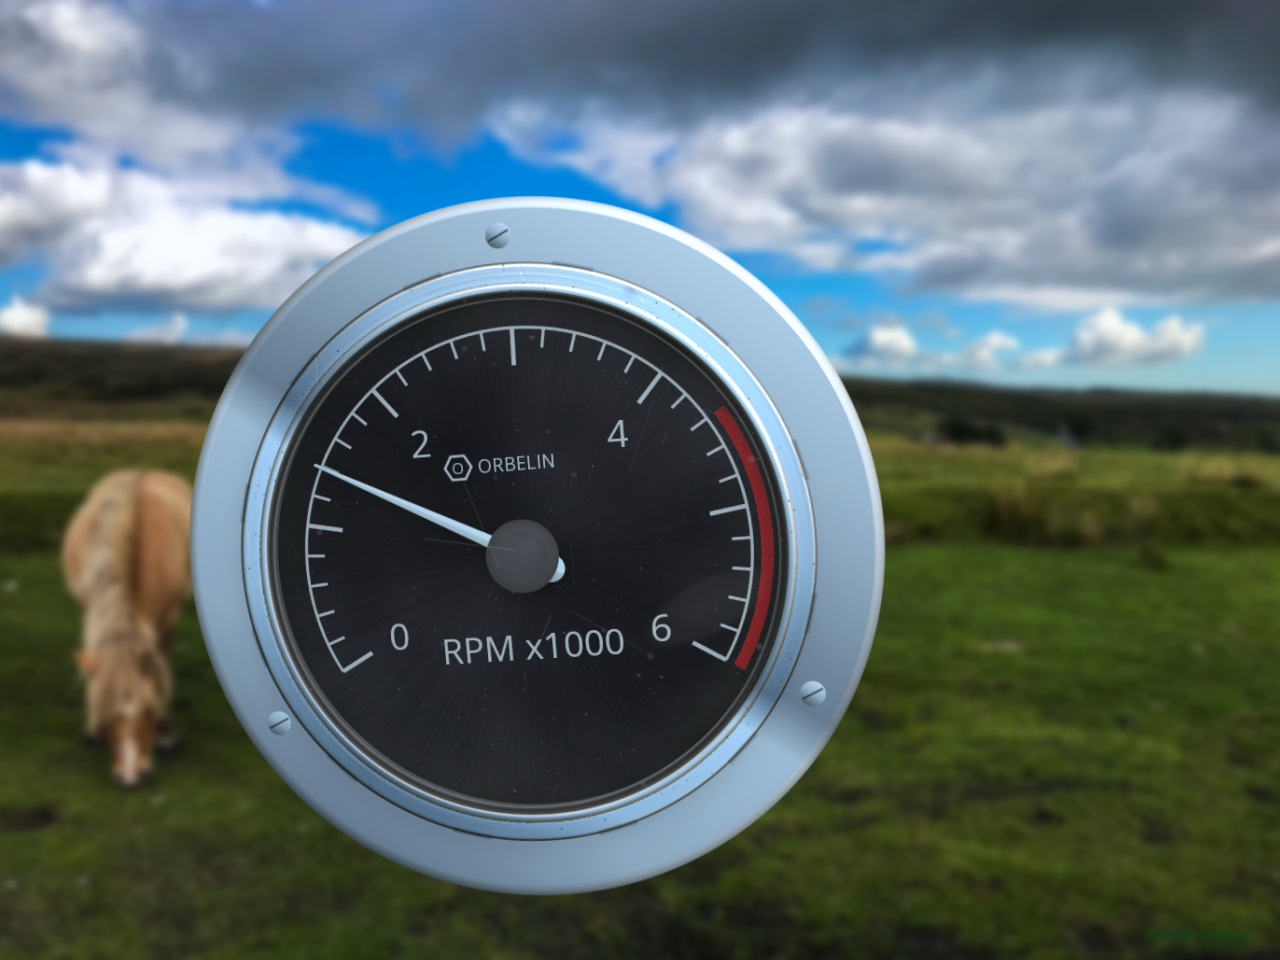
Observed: 1400 rpm
